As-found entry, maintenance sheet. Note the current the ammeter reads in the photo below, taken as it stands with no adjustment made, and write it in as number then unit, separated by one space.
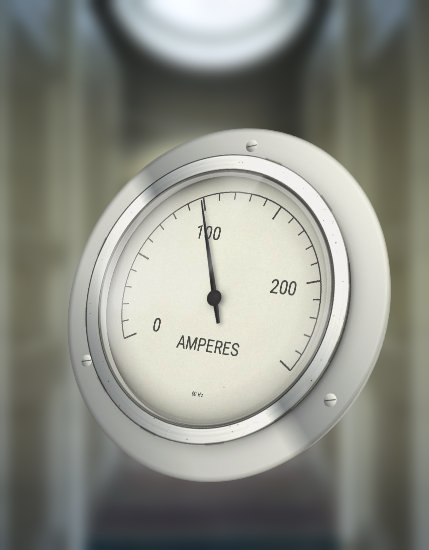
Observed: 100 A
